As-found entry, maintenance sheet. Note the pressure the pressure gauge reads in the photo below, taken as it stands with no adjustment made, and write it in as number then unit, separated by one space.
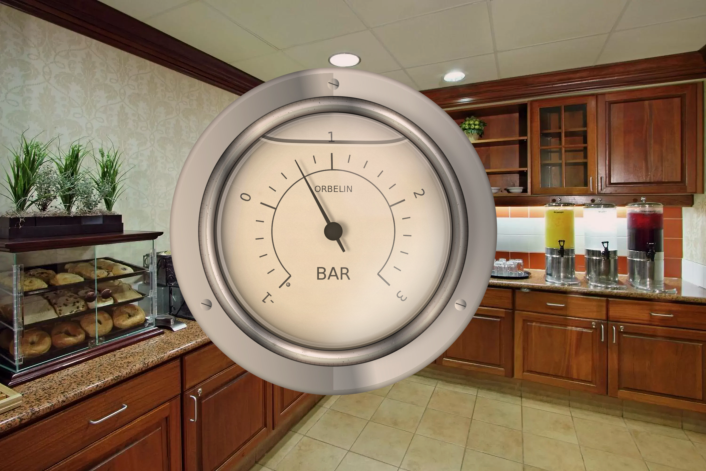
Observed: 0.6 bar
